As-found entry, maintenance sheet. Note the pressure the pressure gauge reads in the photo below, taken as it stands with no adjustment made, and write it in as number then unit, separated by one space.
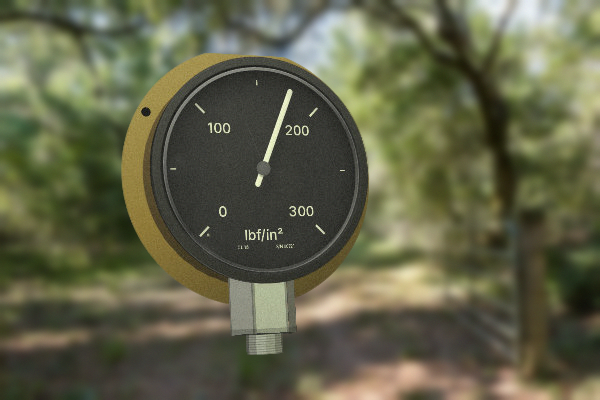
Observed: 175 psi
